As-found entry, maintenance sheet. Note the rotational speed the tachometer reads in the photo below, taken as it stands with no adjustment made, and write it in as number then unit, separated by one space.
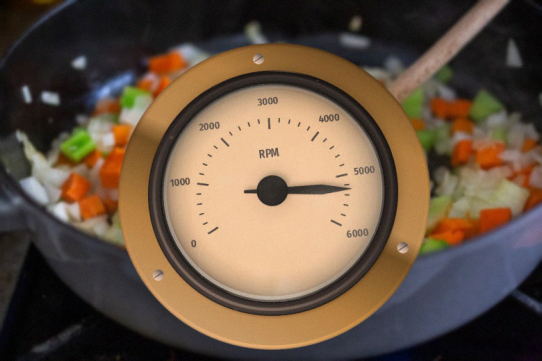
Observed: 5300 rpm
